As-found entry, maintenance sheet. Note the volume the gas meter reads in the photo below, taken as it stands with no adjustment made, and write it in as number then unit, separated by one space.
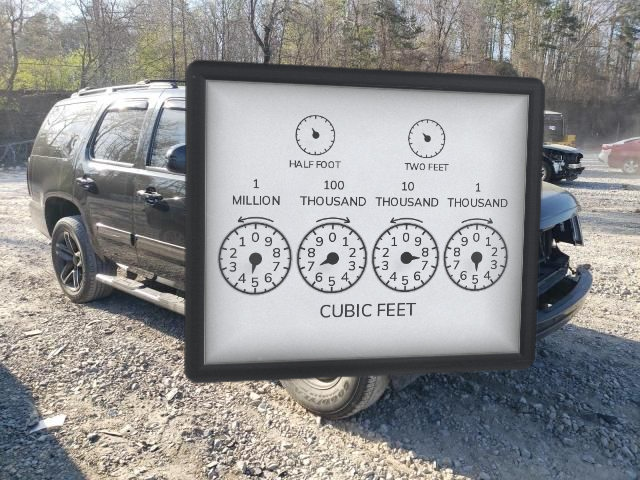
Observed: 467500 ft³
